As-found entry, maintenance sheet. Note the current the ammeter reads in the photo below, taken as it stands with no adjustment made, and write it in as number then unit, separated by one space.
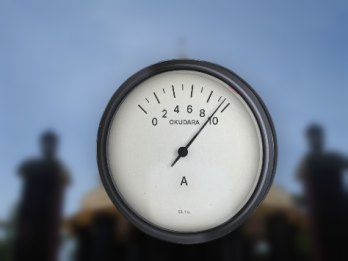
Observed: 9.5 A
